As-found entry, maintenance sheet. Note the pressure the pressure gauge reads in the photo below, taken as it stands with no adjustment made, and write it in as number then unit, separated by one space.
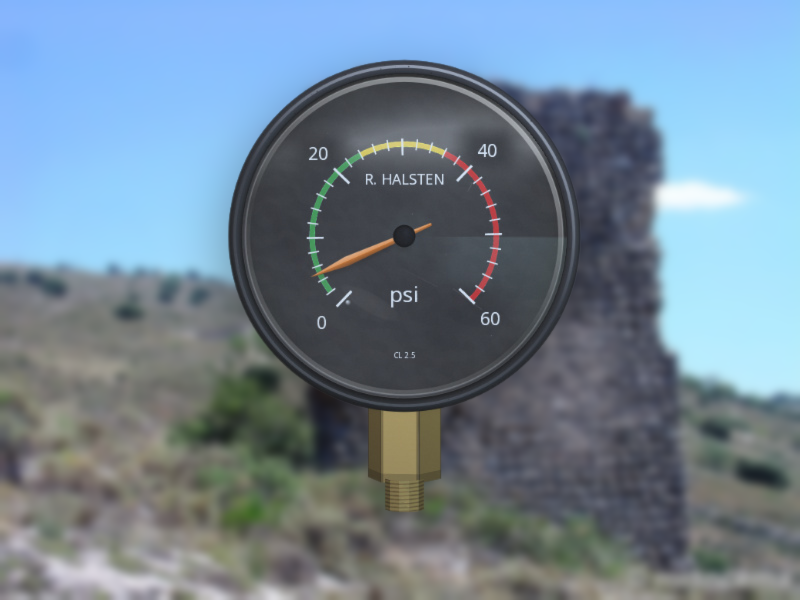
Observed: 5 psi
